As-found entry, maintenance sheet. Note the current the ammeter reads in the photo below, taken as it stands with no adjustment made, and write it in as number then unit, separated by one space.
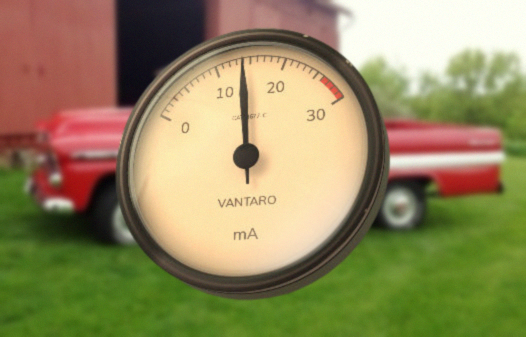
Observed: 14 mA
